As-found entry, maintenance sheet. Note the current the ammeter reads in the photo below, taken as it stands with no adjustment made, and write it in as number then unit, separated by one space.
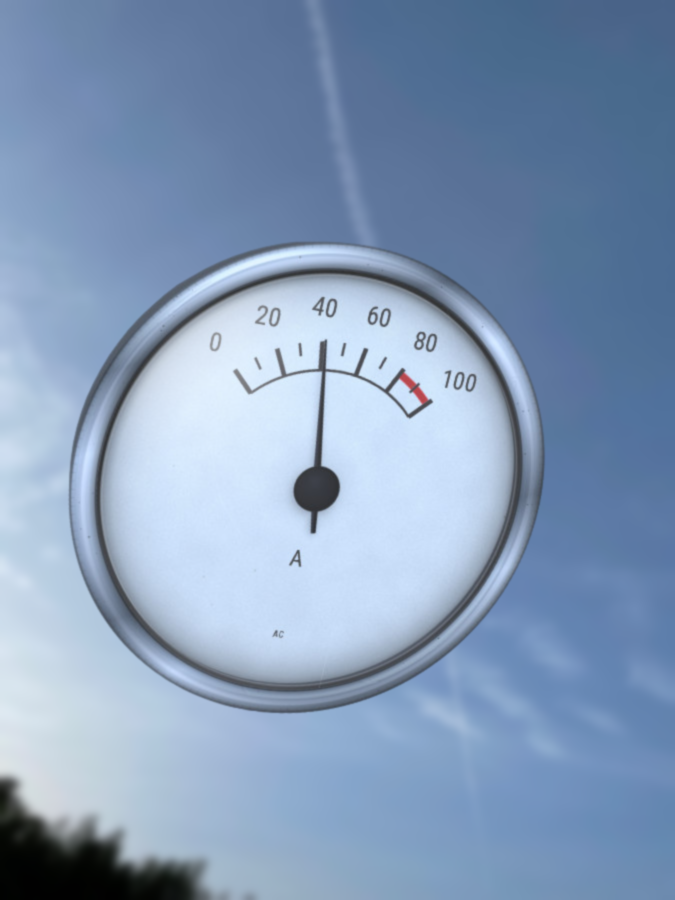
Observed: 40 A
